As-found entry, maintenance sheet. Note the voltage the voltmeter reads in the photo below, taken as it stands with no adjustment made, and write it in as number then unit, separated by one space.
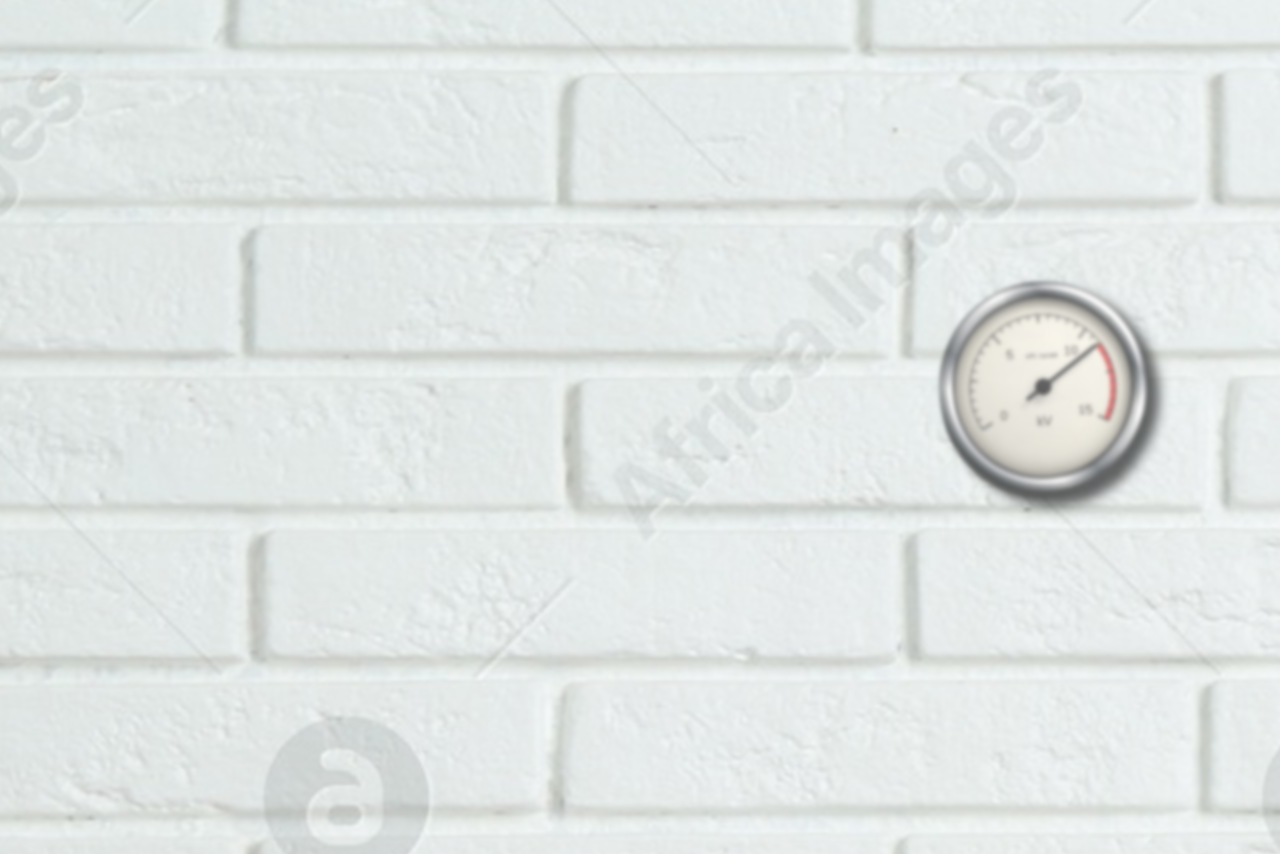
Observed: 11 kV
